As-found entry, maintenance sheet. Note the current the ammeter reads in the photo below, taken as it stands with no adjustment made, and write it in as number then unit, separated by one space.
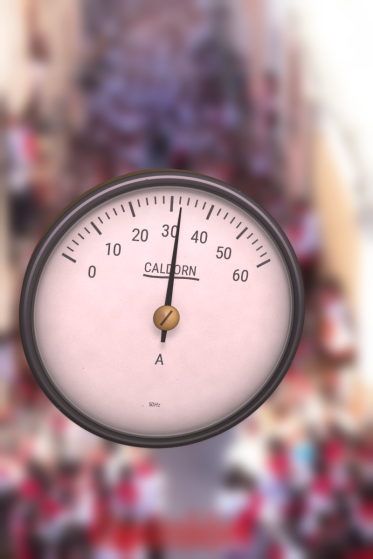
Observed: 32 A
